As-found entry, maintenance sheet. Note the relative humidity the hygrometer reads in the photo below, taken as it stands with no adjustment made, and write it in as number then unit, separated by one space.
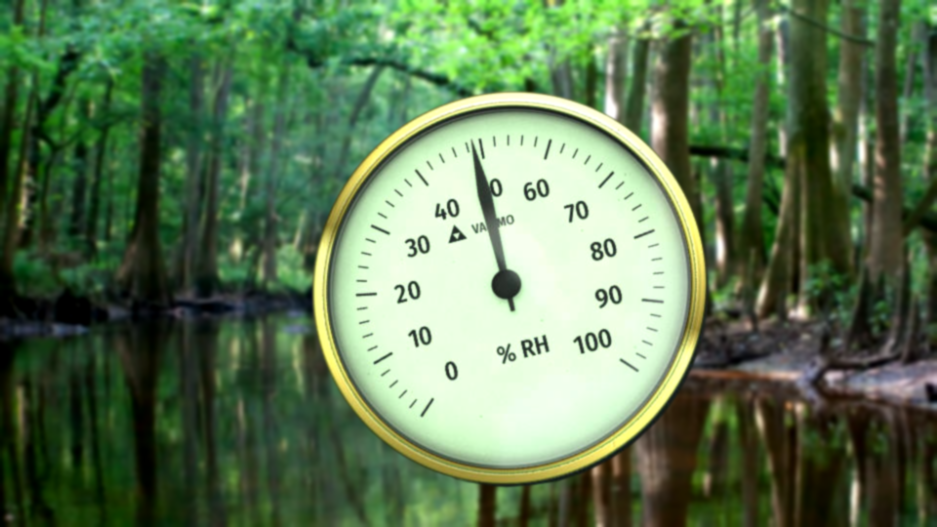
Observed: 49 %
